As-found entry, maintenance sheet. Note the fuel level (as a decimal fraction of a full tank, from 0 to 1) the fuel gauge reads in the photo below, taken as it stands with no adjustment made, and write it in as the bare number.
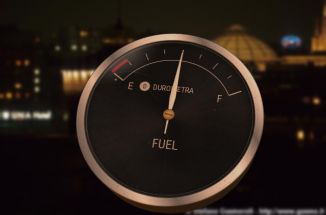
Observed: 0.5
